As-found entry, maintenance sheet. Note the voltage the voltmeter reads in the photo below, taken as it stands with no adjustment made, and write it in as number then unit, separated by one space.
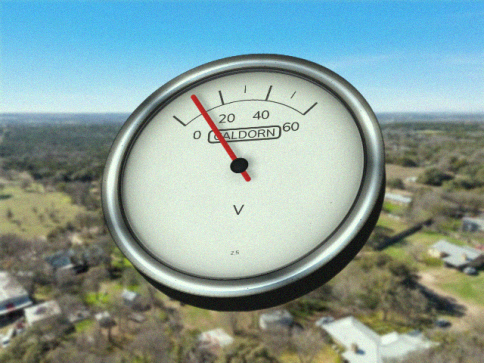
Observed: 10 V
